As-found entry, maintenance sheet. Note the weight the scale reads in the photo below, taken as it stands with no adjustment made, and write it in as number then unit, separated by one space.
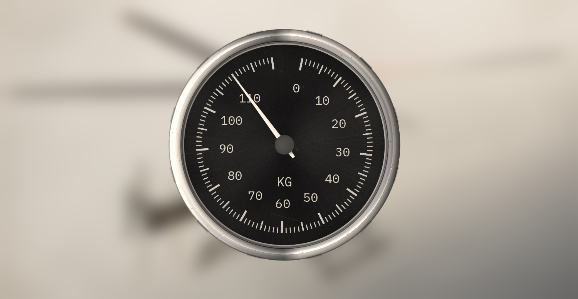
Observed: 110 kg
